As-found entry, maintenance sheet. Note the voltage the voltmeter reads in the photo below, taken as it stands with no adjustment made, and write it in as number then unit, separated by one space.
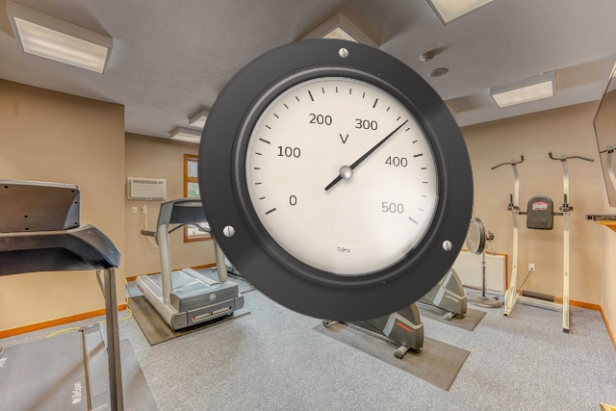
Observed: 350 V
